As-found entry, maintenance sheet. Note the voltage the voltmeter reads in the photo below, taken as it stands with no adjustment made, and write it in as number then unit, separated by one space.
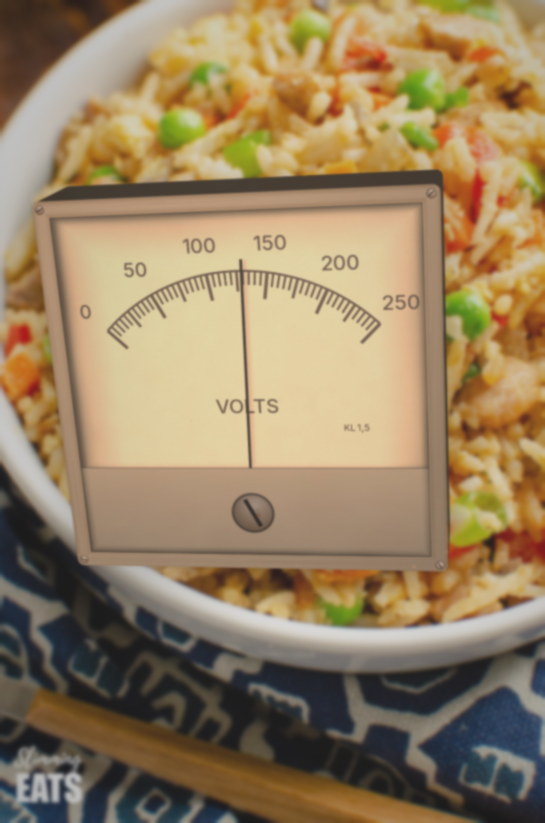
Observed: 130 V
